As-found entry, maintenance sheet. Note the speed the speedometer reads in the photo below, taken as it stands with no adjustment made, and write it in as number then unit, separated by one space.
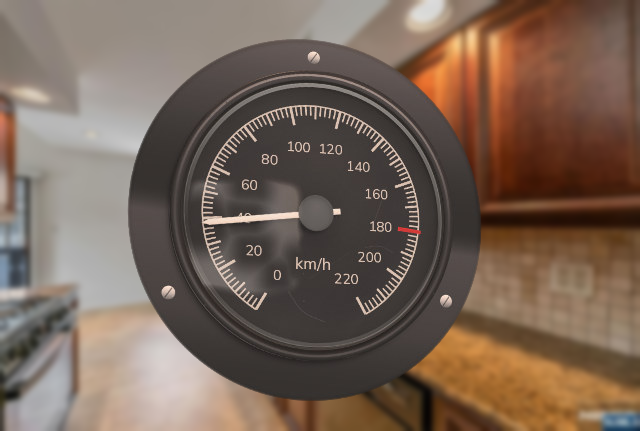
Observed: 38 km/h
